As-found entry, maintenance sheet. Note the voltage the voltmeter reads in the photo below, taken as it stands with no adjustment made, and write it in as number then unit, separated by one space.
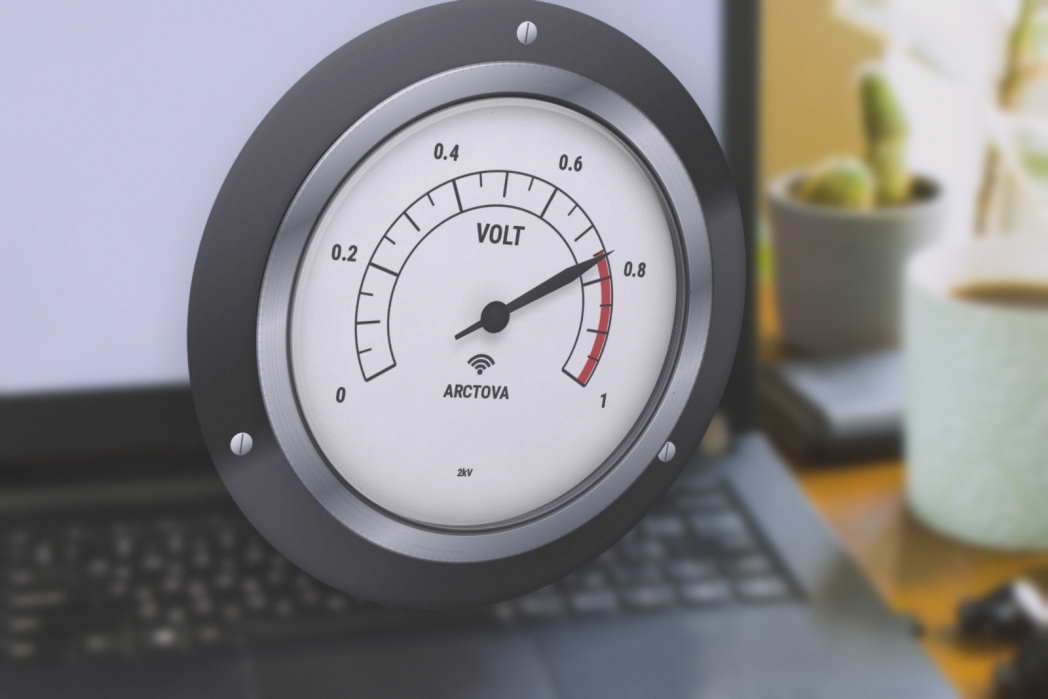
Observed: 0.75 V
